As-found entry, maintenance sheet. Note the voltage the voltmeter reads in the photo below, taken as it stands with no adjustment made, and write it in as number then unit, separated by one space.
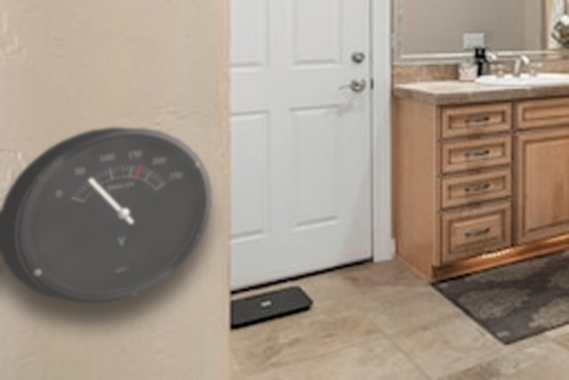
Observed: 50 V
